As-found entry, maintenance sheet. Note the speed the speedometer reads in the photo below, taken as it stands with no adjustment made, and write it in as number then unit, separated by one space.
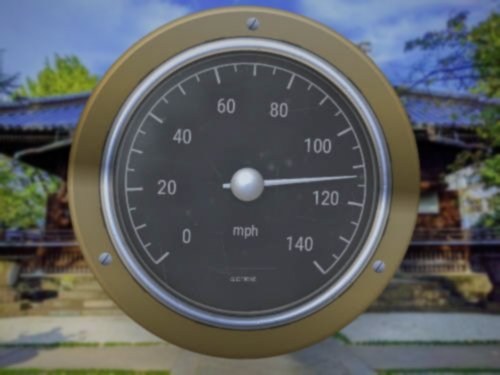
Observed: 112.5 mph
